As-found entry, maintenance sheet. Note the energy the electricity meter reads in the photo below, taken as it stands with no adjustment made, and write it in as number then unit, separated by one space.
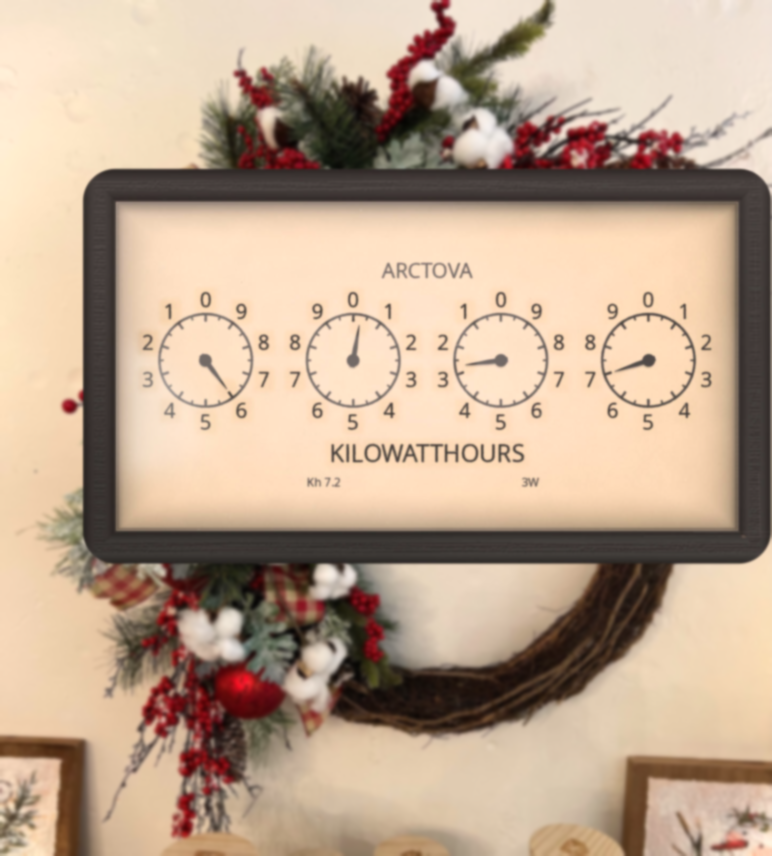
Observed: 6027 kWh
